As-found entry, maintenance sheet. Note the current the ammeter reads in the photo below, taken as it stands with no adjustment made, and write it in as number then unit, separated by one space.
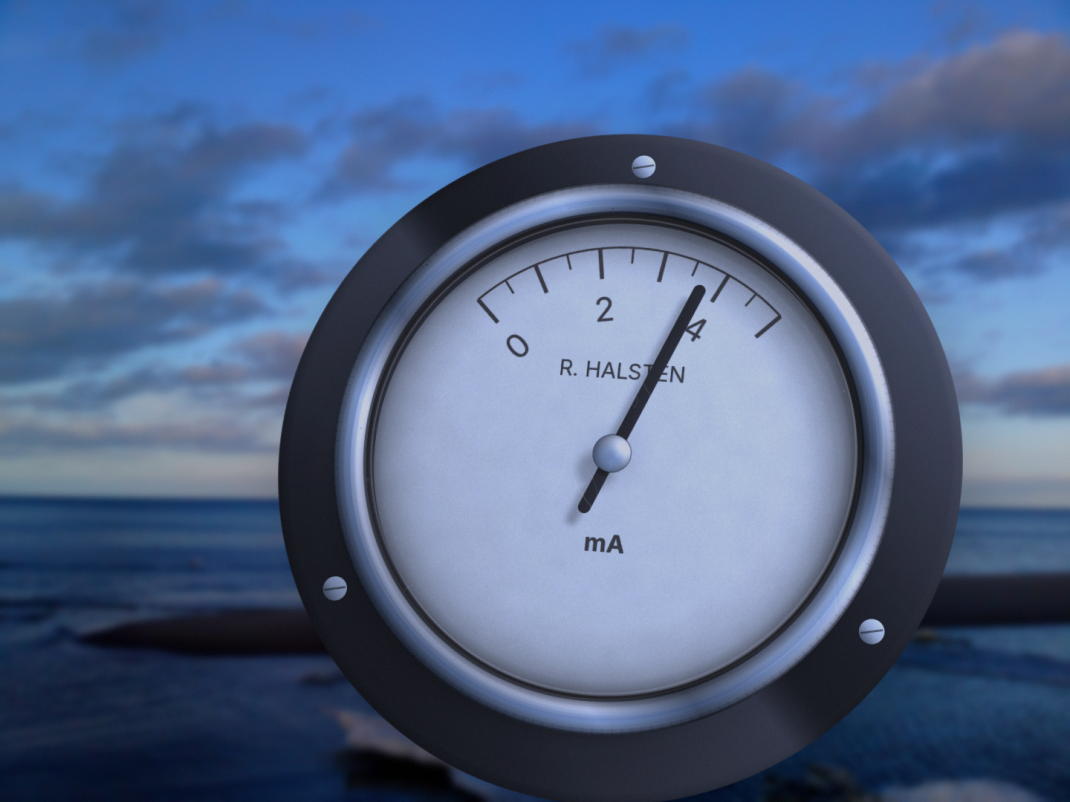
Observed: 3.75 mA
